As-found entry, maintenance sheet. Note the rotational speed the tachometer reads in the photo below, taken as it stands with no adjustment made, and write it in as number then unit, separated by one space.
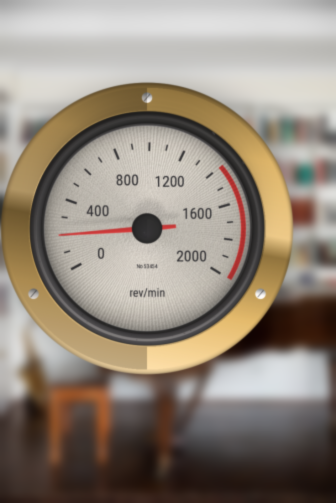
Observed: 200 rpm
